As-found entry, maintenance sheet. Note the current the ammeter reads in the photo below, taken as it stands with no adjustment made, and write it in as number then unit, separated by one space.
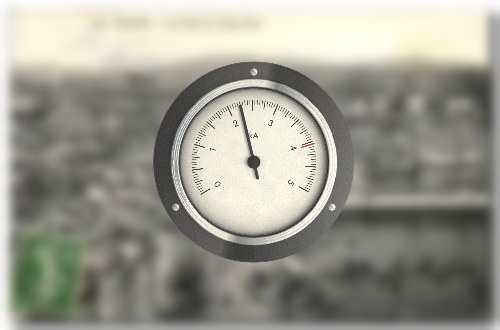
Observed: 2.25 kA
